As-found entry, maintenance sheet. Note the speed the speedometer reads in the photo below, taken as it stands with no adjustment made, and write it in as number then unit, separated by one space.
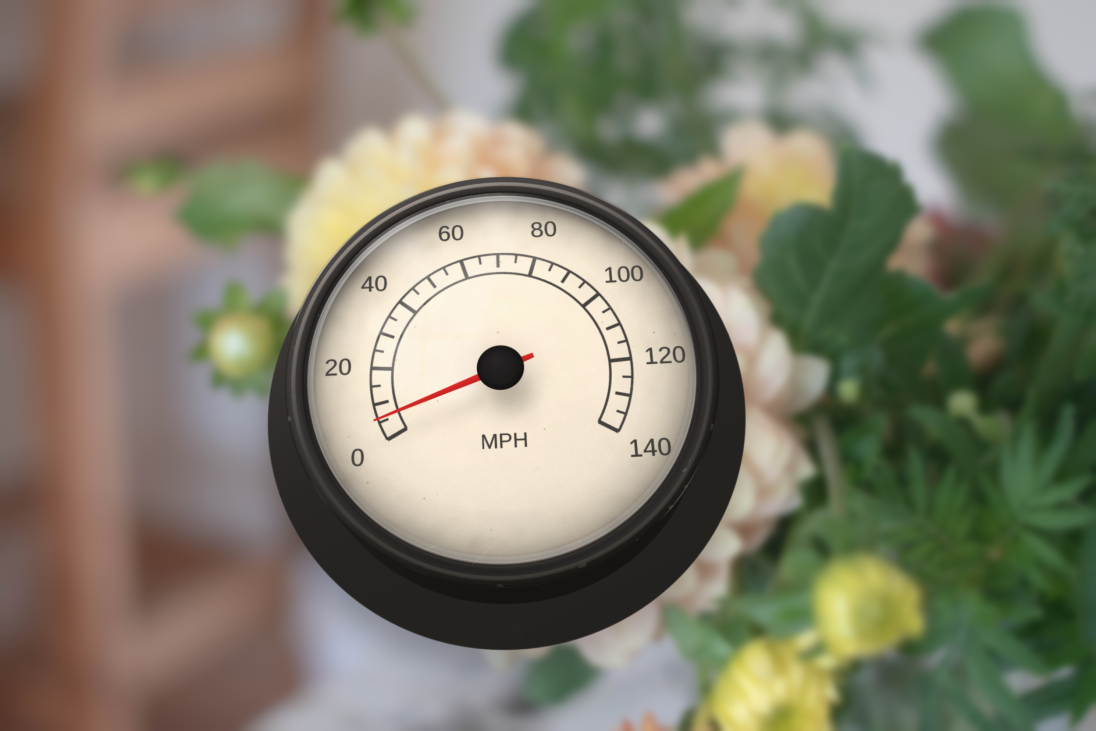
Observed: 5 mph
